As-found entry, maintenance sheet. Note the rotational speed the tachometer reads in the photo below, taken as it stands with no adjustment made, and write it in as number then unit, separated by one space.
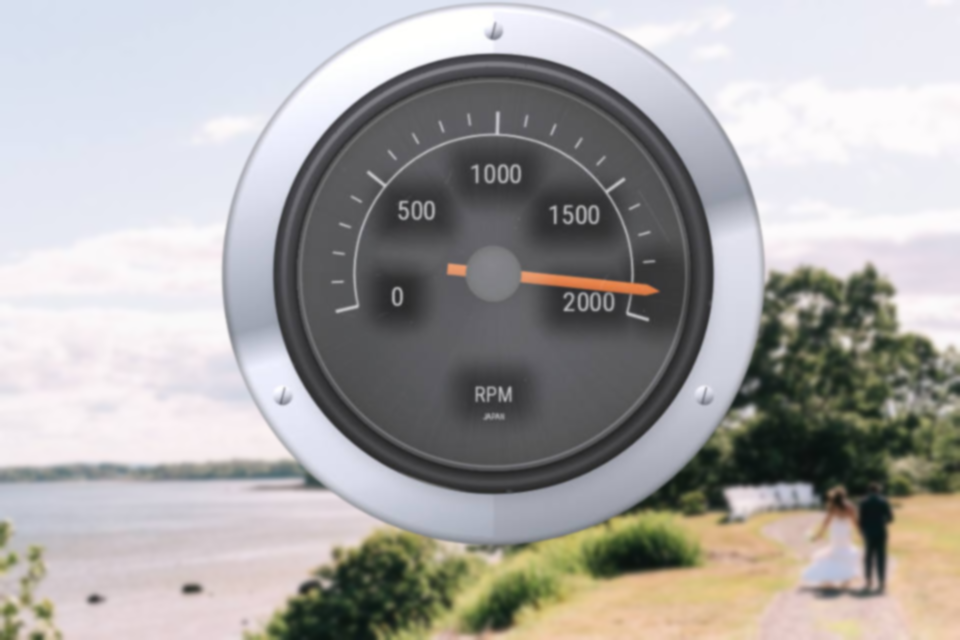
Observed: 1900 rpm
